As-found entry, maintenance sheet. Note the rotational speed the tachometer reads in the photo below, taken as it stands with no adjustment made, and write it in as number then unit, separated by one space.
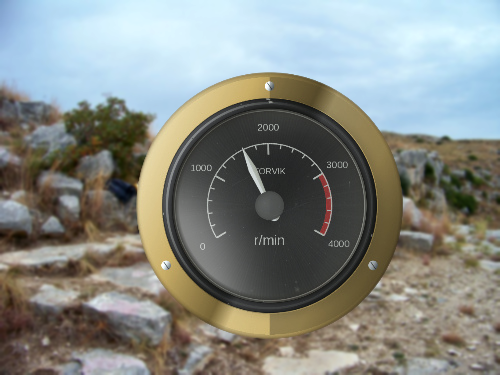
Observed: 1600 rpm
